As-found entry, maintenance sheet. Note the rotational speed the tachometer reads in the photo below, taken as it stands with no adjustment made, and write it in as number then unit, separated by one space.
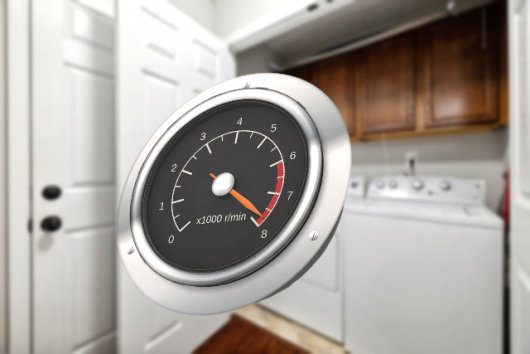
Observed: 7750 rpm
